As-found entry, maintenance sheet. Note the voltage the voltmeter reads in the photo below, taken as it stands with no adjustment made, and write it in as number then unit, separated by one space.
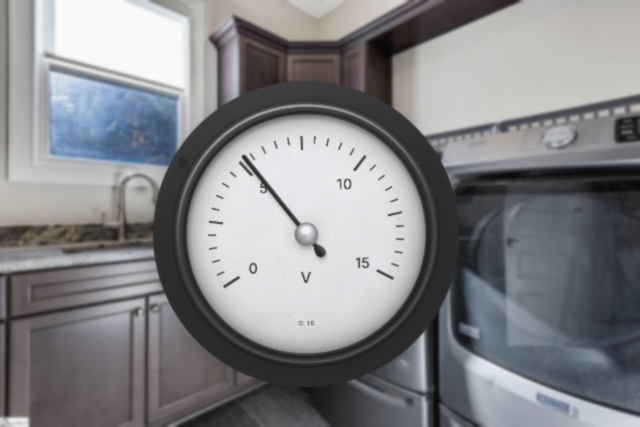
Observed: 5.25 V
